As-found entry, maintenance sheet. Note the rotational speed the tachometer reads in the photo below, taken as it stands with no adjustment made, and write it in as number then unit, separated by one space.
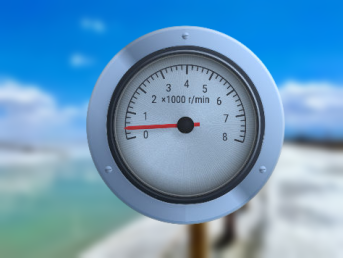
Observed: 400 rpm
